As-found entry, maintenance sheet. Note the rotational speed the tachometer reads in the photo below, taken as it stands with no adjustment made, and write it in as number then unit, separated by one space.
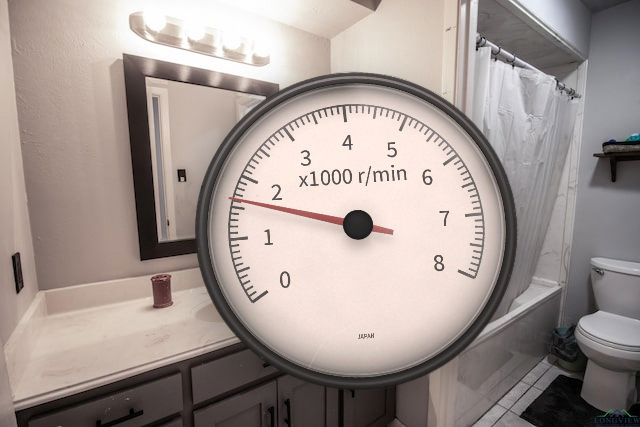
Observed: 1600 rpm
